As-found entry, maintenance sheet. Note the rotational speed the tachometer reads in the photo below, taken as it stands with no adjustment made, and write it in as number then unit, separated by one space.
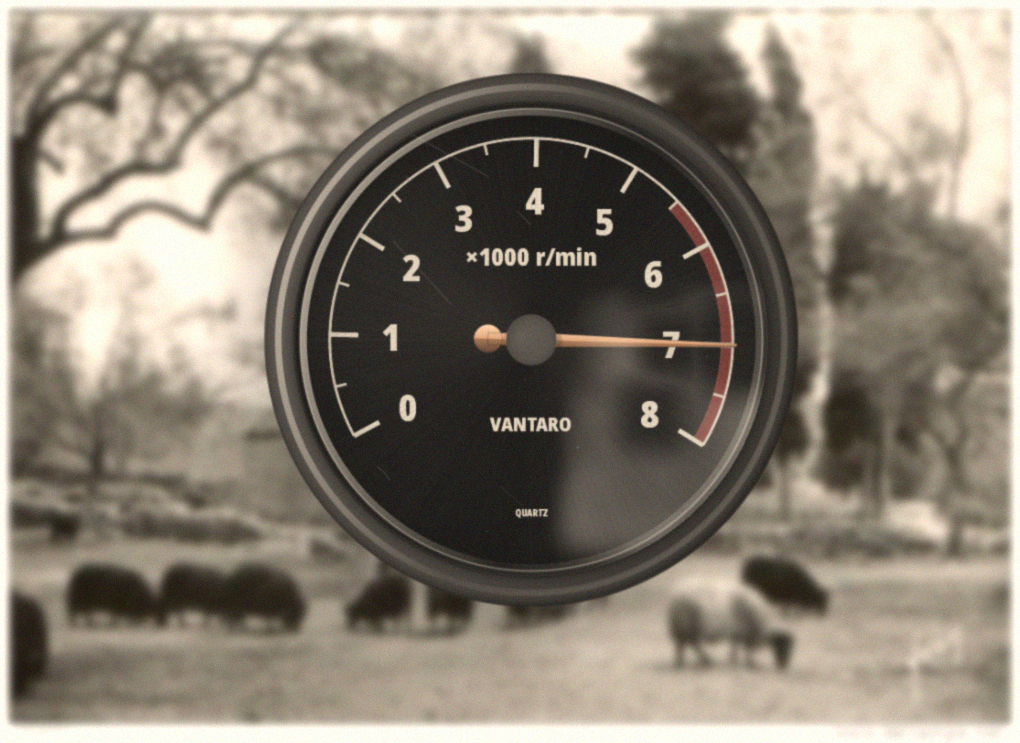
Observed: 7000 rpm
